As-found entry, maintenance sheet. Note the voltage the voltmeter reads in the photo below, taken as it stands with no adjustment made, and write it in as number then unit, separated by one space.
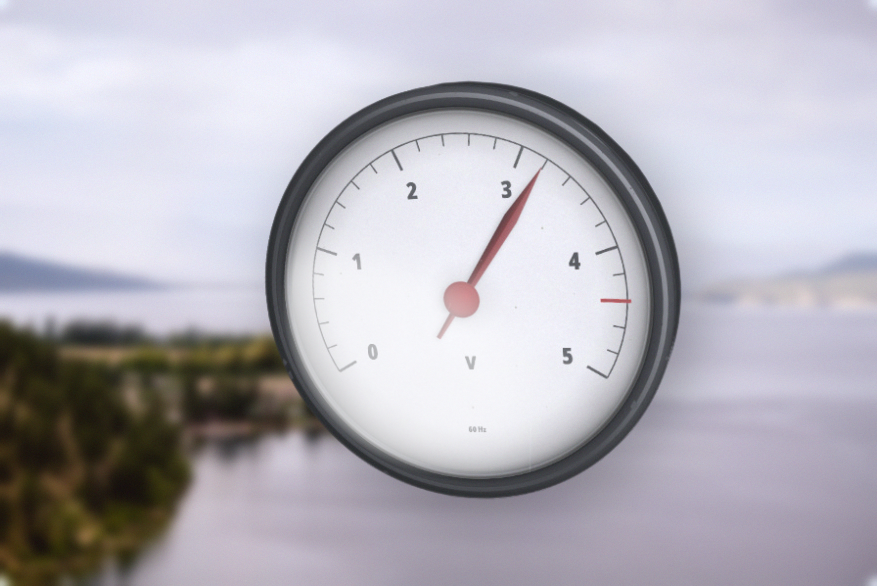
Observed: 3.2 V
